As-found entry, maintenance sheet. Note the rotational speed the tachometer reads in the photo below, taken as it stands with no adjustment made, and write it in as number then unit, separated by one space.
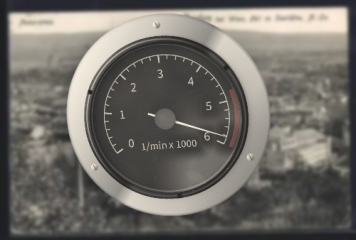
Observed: 5800 rpm
